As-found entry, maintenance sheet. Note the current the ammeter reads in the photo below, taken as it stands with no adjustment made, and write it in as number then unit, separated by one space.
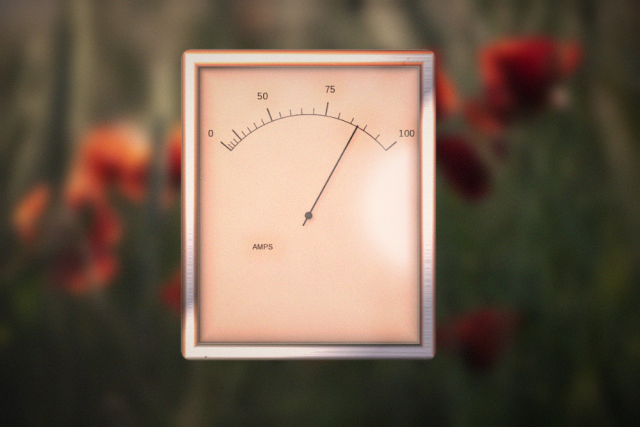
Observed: 87.5 A
